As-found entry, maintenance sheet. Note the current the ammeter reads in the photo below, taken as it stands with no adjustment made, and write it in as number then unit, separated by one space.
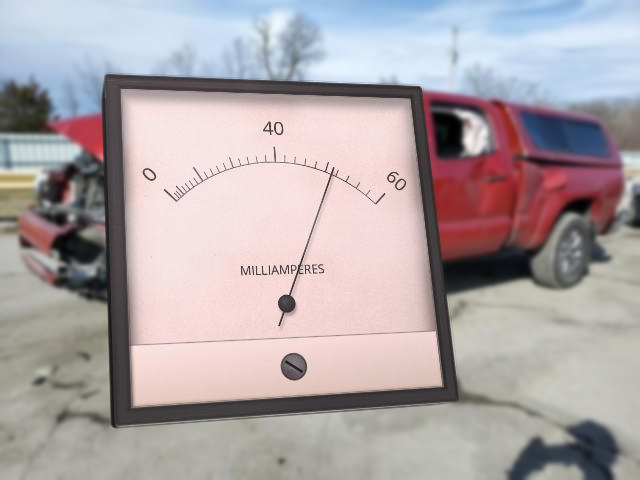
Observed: 51 mA
